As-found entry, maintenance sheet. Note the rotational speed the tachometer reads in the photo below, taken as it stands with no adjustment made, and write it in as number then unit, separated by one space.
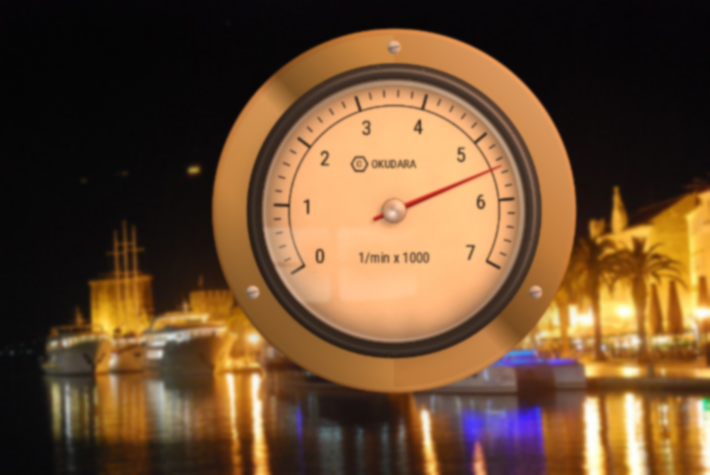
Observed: 5500 rpm
